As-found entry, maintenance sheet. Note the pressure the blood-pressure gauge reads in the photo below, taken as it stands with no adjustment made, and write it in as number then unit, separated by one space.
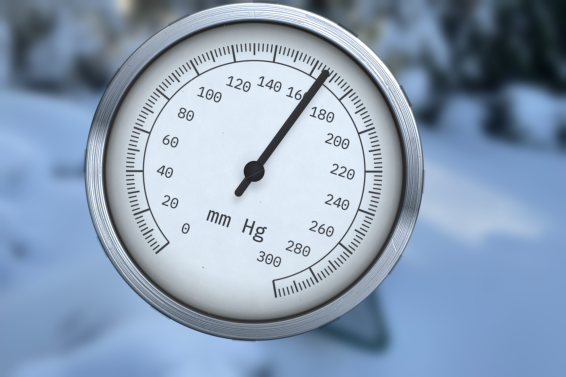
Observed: 166 mmHg
